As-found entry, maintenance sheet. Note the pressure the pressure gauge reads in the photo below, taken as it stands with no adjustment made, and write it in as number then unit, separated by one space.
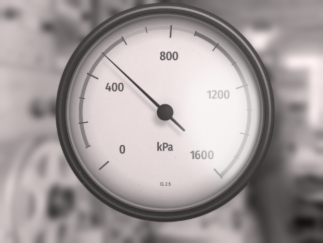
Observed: 500 kPa
